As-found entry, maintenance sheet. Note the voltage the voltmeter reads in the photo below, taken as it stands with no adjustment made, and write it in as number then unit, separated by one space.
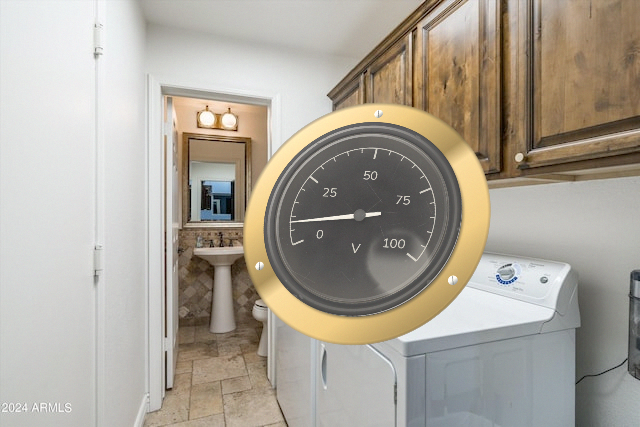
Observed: 7.5 V
